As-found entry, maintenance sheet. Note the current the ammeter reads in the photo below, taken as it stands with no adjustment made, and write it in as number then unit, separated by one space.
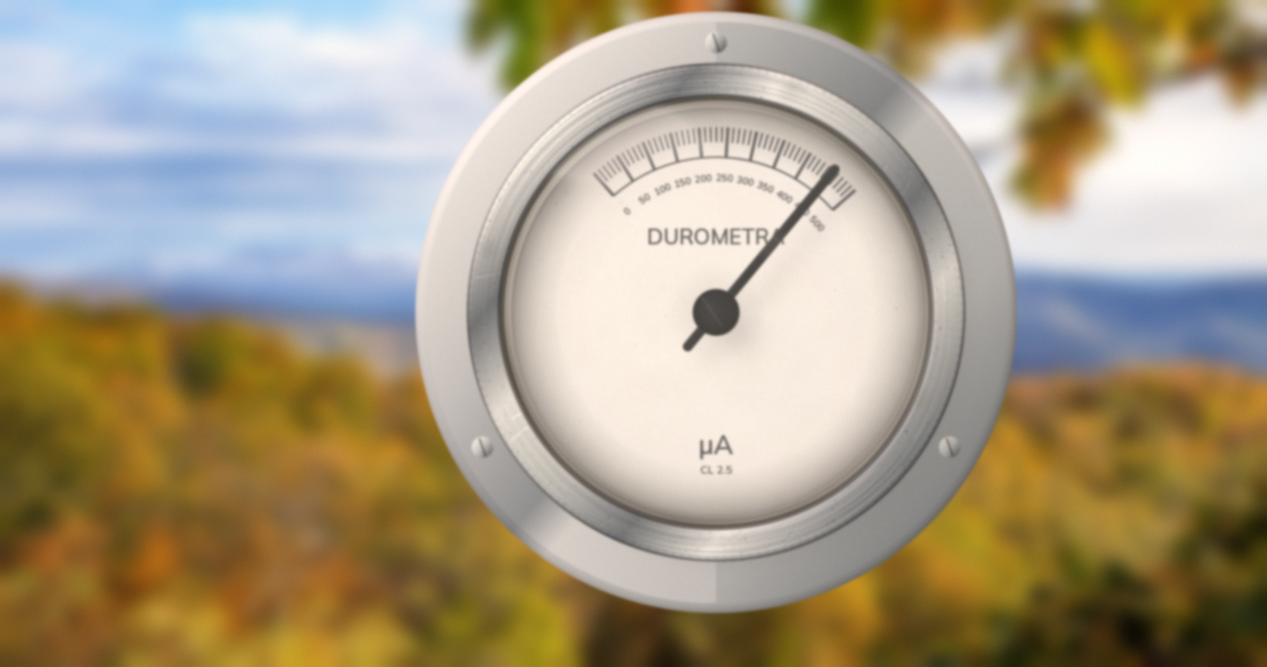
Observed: 450 µA
